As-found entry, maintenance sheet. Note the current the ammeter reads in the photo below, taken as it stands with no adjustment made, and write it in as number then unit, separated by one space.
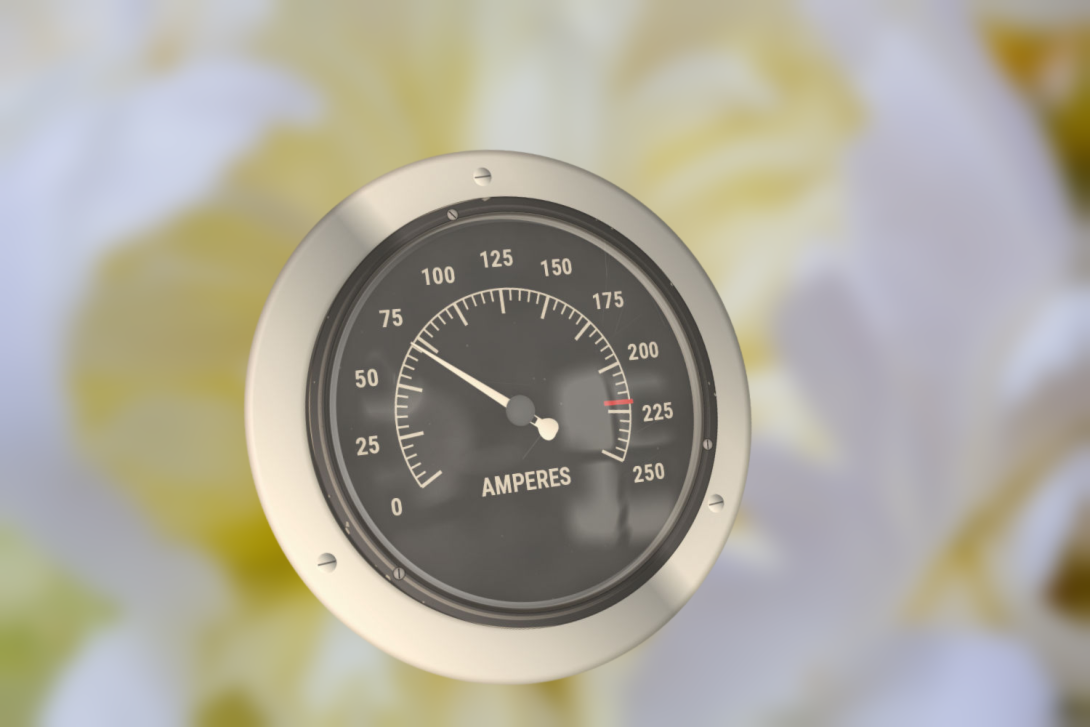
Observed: 70 A
